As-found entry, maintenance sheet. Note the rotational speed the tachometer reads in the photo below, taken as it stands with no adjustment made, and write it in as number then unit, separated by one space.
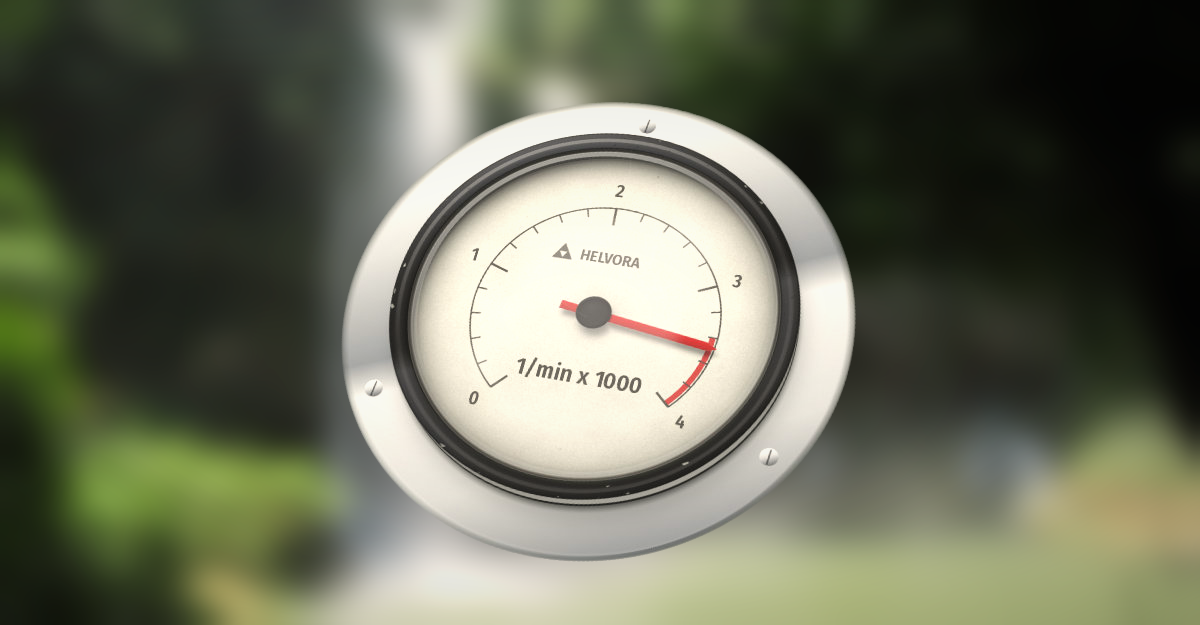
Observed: 3500 rpm
